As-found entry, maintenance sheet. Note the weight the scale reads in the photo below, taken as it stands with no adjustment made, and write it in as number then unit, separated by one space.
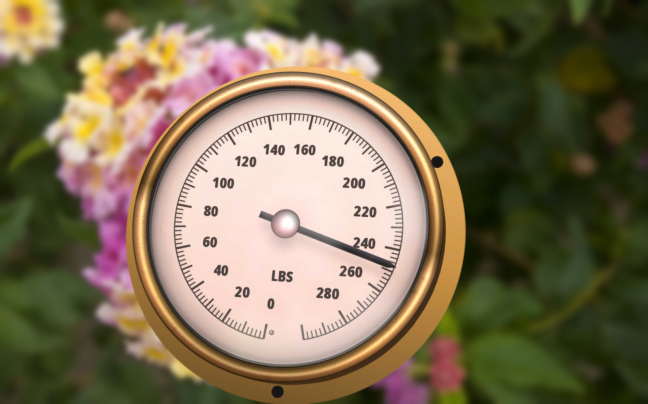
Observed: 248 lb
